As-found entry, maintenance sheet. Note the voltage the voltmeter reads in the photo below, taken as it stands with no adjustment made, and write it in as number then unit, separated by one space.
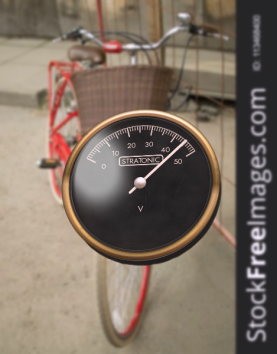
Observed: 45 V
